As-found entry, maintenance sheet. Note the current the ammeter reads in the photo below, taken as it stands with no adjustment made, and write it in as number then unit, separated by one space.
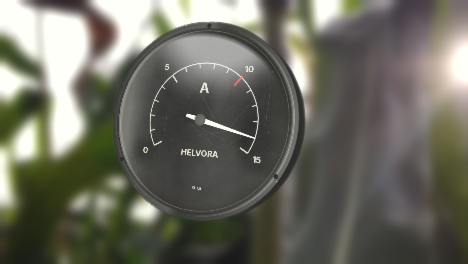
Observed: 14 A
